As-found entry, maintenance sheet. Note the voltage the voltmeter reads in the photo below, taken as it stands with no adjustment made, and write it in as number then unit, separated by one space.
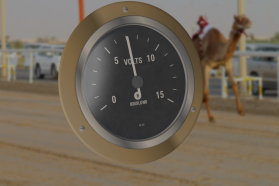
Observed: 7 V
